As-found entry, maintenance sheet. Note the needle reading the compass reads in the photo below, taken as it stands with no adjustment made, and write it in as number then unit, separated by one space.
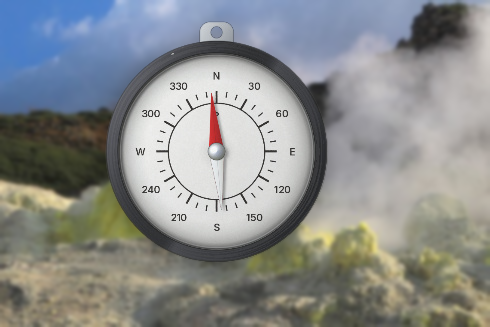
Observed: 355 °
